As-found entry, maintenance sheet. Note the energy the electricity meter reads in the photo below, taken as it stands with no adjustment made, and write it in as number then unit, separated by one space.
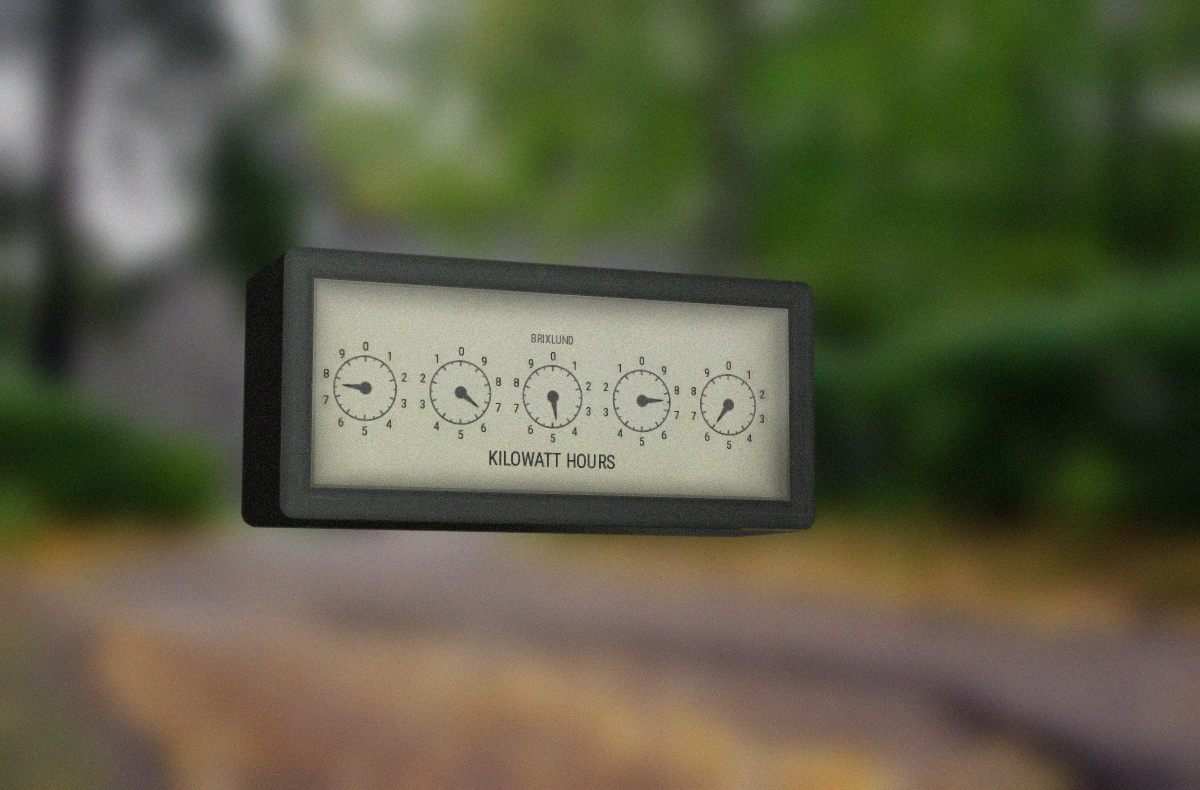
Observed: 76476 kWh
